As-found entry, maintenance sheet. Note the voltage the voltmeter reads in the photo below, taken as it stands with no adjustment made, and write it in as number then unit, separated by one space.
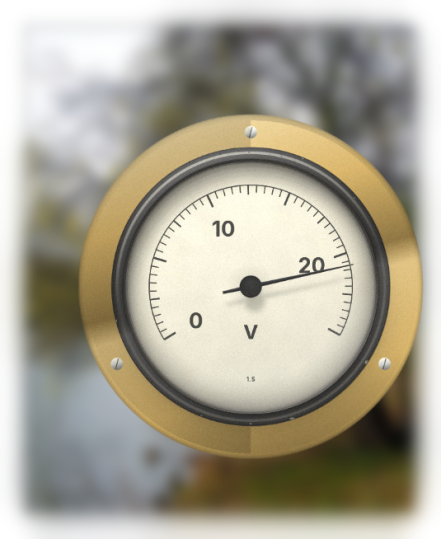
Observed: 20.75 V
